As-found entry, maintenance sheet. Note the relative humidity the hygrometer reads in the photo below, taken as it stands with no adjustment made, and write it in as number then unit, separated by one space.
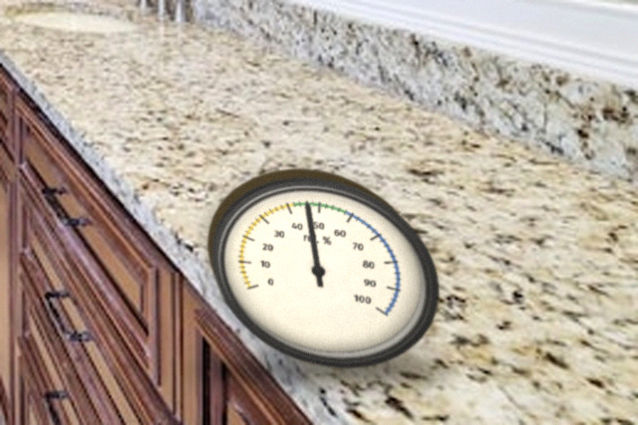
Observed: 46 %
